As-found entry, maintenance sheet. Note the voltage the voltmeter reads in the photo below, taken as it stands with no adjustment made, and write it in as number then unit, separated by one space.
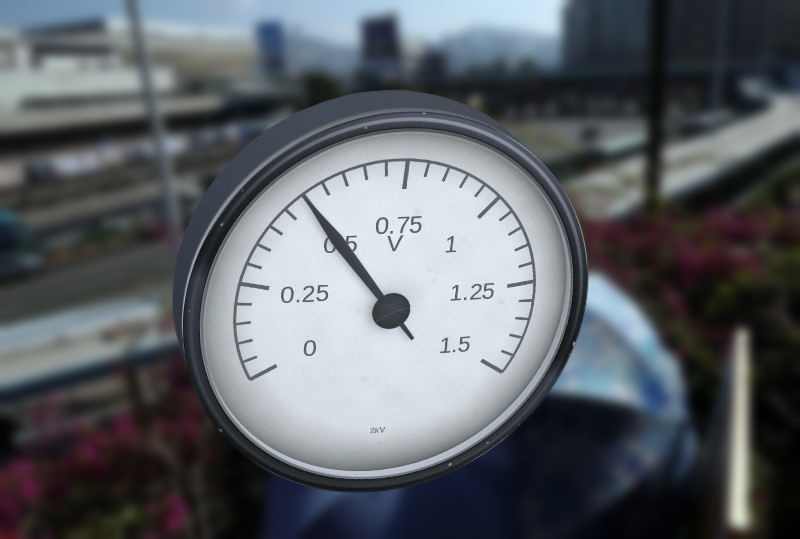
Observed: 0.5 V
